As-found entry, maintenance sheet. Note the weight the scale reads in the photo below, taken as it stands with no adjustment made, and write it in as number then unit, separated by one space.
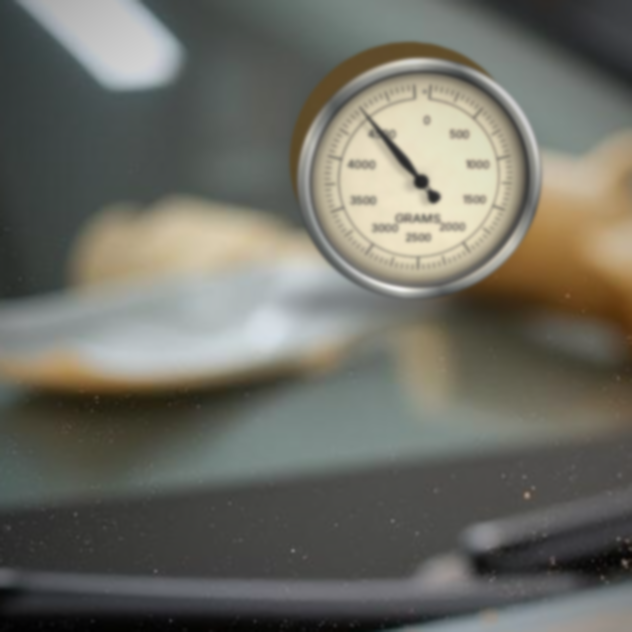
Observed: 4500 g
